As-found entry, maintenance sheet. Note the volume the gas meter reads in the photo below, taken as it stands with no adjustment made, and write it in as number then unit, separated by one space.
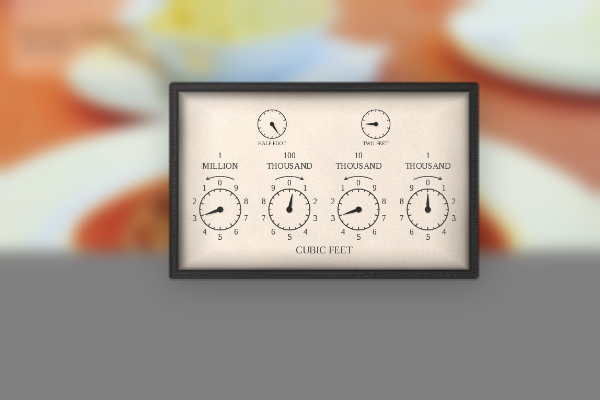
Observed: 303000 ft³
